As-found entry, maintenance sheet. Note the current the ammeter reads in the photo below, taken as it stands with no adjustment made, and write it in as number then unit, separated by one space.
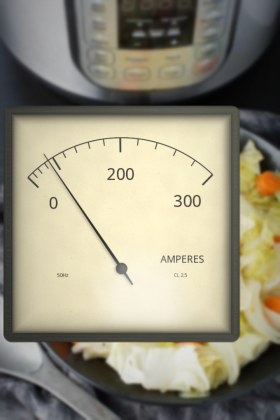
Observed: 90 A
